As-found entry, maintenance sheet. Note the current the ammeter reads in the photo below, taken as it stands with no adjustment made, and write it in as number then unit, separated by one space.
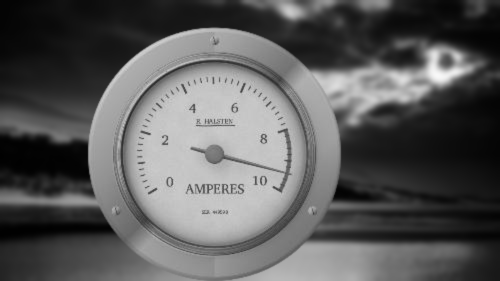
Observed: 9.4 A
